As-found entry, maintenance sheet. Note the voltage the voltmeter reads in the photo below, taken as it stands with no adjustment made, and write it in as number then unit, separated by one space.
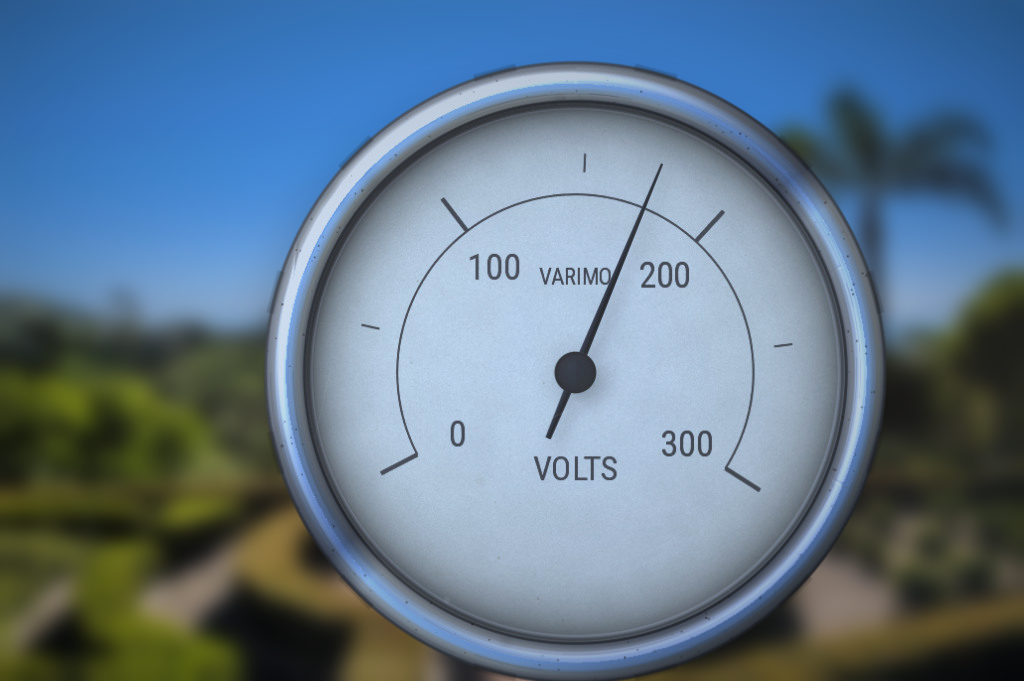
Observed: 175 V
